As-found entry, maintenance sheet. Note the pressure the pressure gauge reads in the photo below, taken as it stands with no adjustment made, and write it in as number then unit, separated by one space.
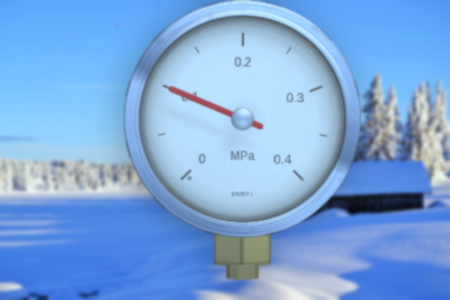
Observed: 0.1 MPa
